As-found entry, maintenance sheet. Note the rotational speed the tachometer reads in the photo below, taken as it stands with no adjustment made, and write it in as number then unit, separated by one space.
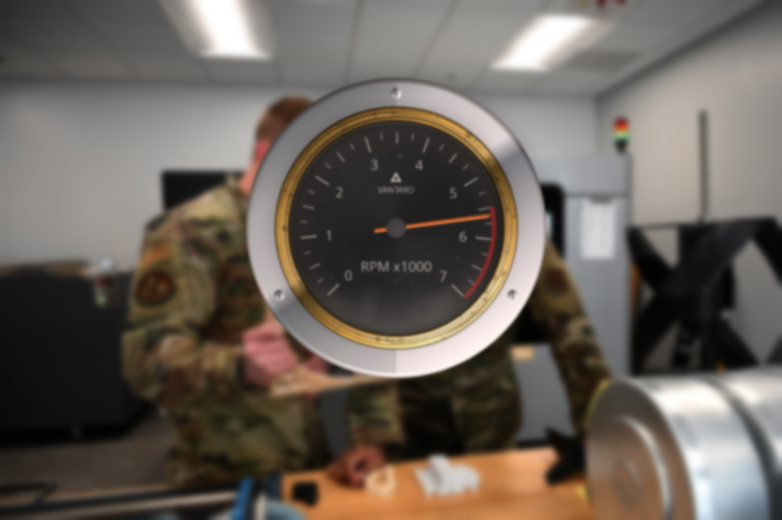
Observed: 5625 rpm
